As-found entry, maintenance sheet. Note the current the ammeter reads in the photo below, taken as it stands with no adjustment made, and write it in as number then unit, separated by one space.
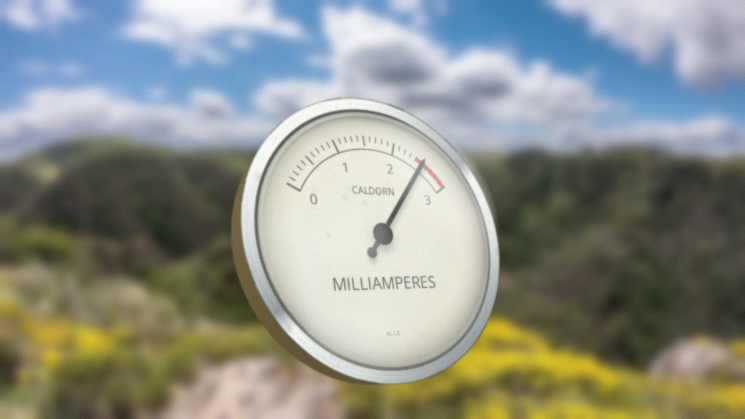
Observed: 2.5 mA
